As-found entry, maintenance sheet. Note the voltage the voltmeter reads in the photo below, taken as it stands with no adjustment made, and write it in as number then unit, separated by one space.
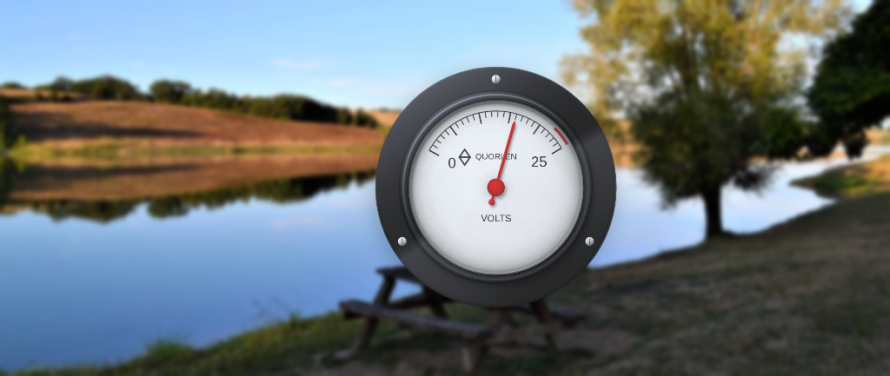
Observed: 16 V
